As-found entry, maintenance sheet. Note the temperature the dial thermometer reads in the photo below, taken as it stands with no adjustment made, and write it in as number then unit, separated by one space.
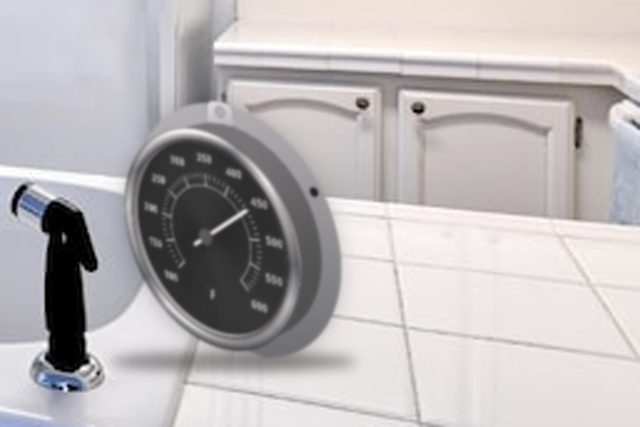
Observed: 450 °F
